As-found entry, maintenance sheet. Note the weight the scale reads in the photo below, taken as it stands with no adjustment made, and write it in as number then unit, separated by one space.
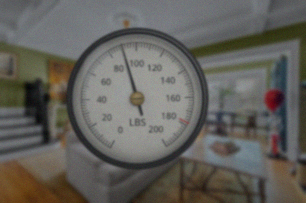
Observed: 90 lb
